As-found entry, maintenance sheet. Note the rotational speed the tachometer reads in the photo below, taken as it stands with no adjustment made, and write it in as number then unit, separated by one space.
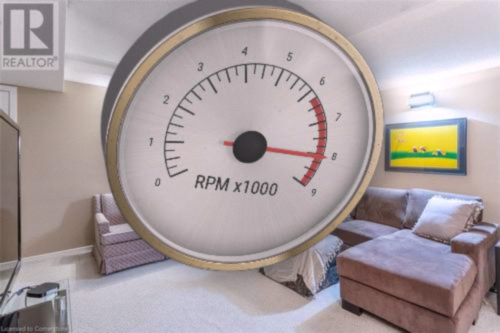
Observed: 8000 rpm
